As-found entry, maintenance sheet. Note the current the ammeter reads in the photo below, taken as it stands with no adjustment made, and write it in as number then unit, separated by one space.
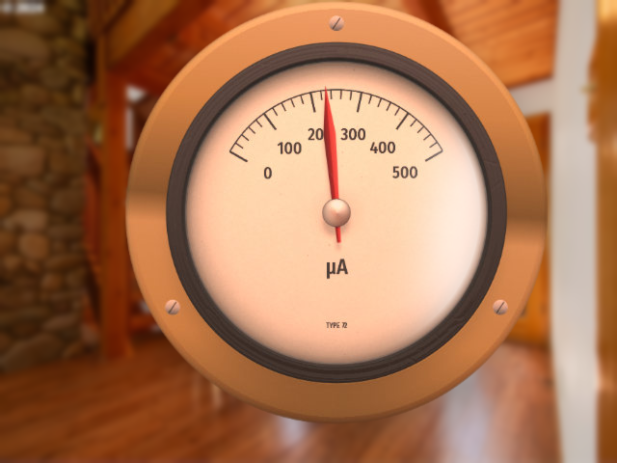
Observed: 230 µA
